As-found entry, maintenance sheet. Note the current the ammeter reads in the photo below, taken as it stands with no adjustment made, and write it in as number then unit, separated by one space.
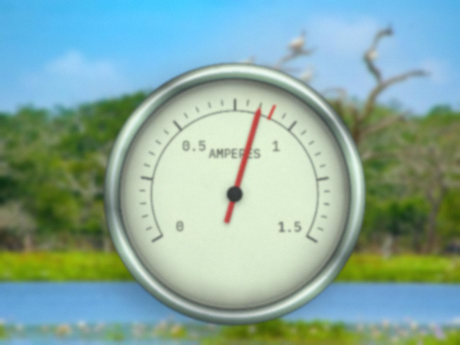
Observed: 0.85 A
